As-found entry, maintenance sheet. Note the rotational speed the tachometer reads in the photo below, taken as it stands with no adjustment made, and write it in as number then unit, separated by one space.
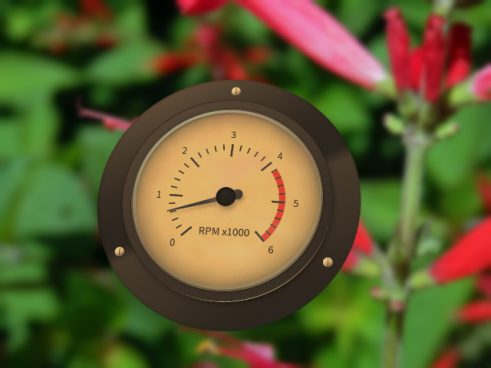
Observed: 600 rpm
